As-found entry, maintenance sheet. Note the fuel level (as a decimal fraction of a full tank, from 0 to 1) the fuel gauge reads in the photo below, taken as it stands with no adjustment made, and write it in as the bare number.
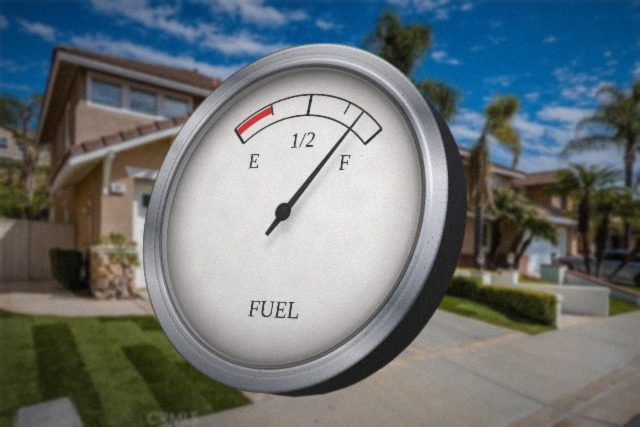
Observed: 0.875
